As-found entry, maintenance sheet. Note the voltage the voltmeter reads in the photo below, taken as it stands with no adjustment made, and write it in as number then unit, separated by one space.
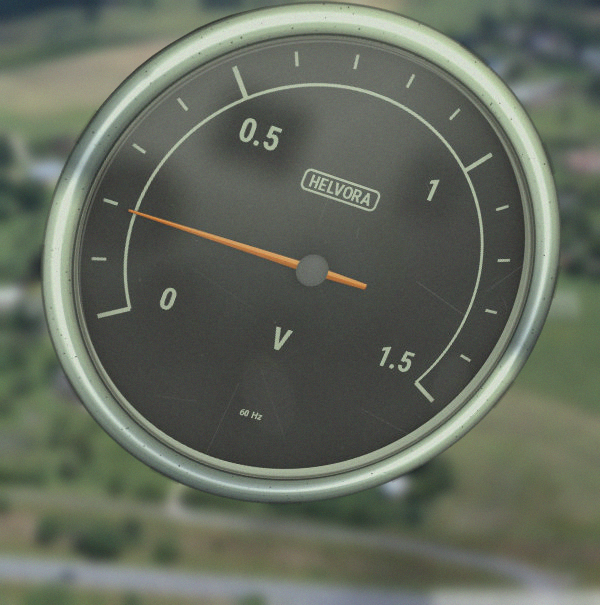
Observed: 0.2 V
